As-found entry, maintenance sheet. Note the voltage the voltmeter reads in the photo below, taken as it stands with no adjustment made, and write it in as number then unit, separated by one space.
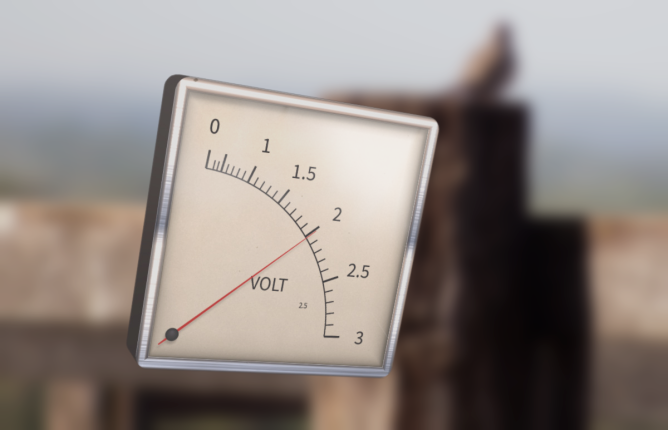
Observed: 2 V
